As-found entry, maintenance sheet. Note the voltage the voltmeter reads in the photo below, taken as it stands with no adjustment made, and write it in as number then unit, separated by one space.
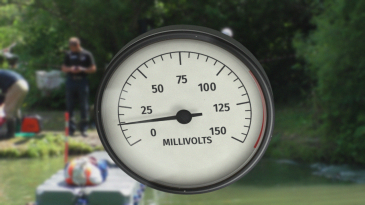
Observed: 15 mV
